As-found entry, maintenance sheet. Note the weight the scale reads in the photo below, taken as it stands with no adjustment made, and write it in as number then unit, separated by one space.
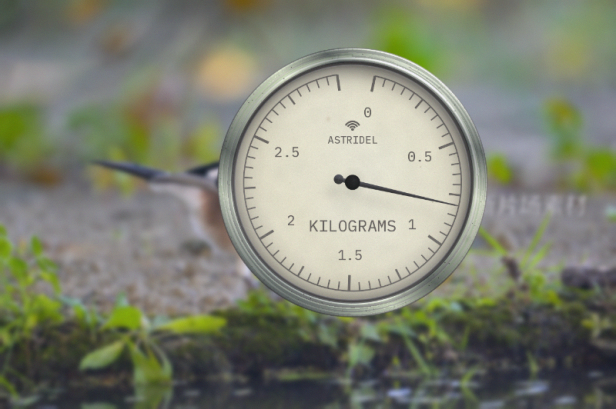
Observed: 0.8 kg
